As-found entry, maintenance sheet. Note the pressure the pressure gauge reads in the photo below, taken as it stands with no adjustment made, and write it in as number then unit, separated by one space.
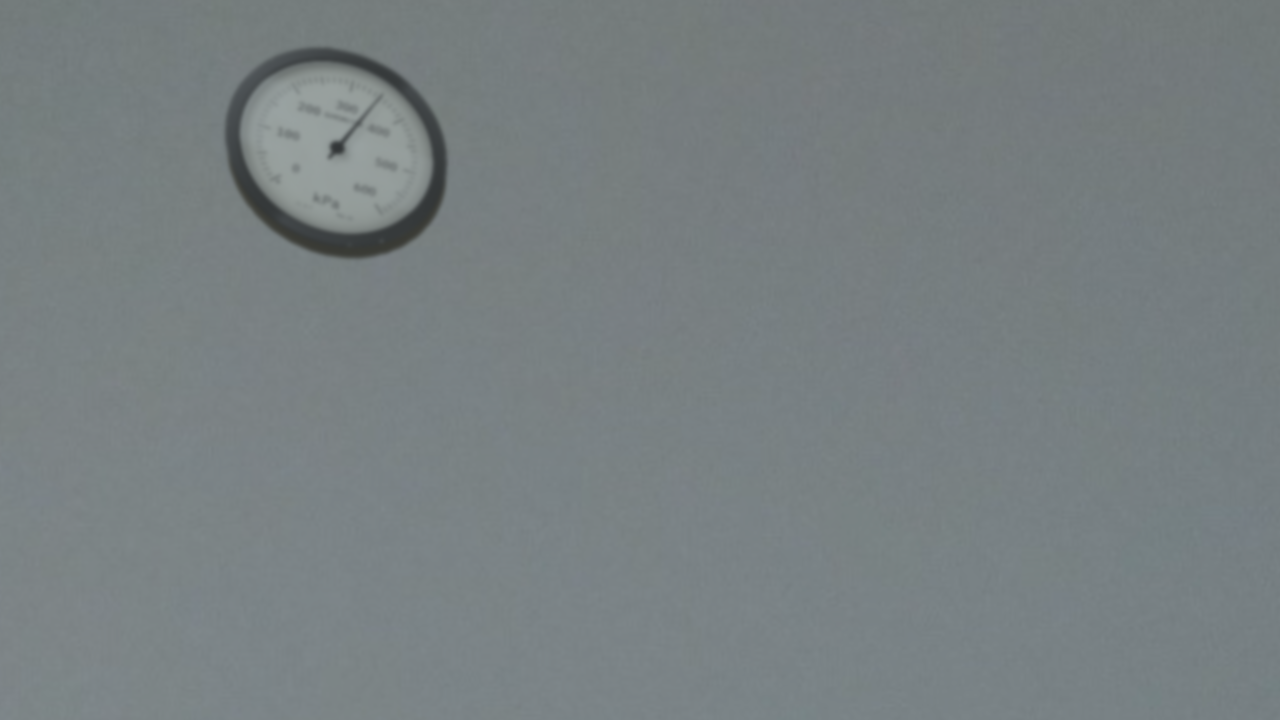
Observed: 350 kPa
